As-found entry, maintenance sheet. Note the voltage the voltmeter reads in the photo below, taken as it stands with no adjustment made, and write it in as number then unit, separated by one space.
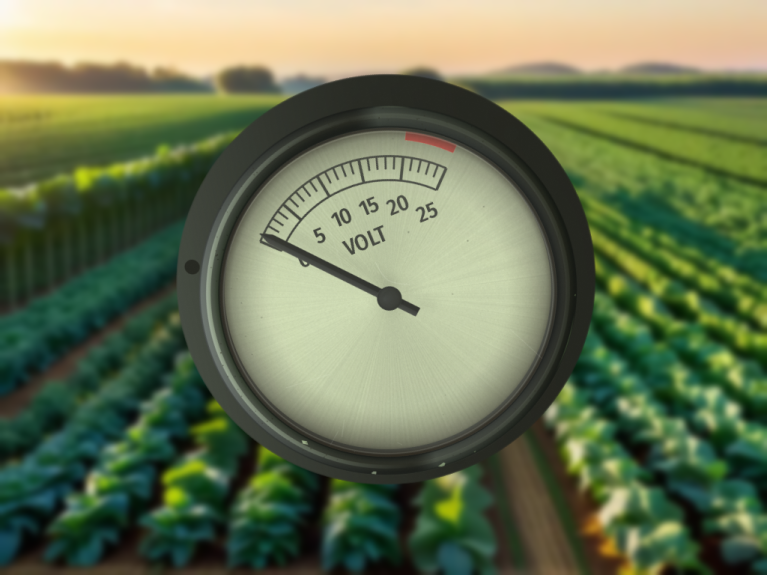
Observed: 1 V
